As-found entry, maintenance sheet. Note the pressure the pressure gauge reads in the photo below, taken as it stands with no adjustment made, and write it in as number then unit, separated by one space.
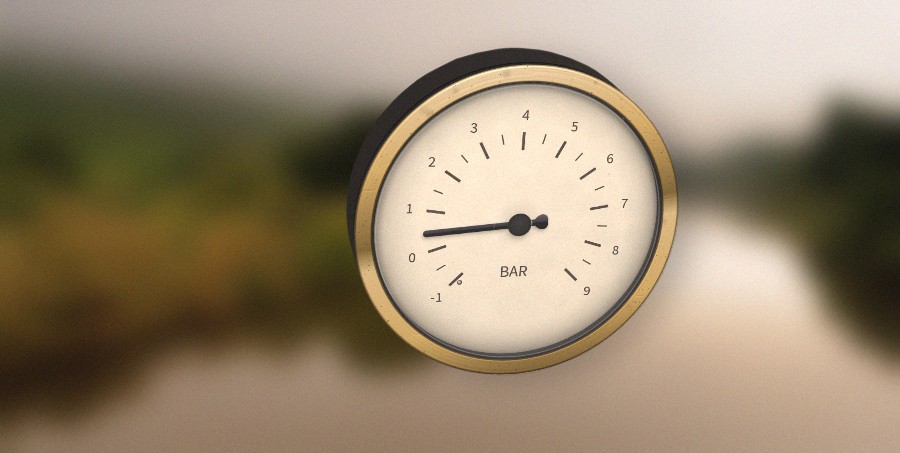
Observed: 0.5 bar
